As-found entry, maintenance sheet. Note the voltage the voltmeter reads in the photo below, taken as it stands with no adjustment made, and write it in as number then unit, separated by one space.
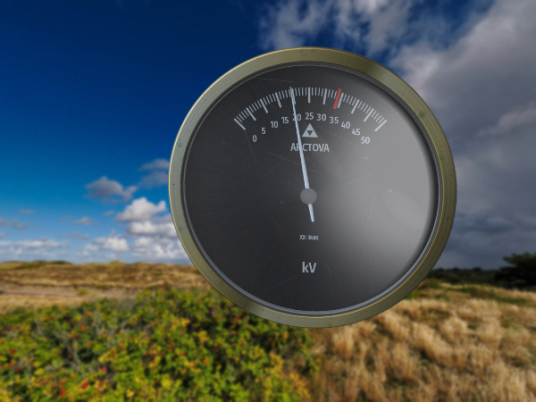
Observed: 20 kV
